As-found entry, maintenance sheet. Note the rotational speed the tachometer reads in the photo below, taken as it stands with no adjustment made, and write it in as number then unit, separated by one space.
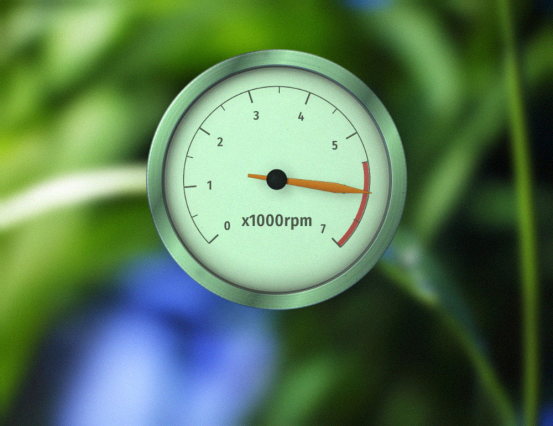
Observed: 6000 rpm
